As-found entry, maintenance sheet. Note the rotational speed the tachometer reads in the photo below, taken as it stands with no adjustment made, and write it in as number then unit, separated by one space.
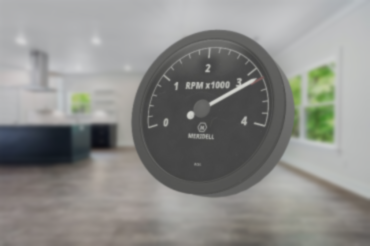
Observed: 3200 rpm
